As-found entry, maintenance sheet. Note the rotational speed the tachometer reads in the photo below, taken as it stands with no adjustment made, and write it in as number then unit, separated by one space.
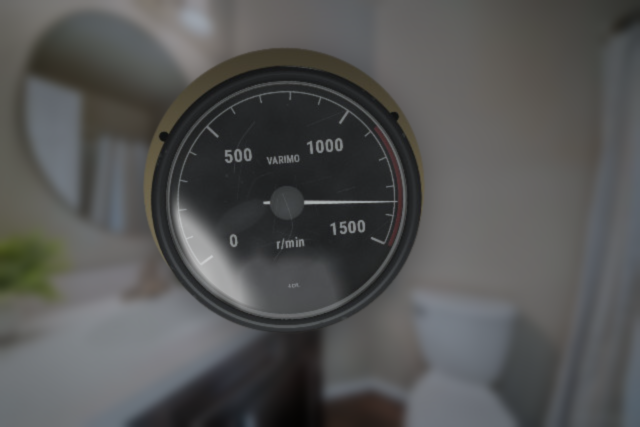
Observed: 1350 rpm
